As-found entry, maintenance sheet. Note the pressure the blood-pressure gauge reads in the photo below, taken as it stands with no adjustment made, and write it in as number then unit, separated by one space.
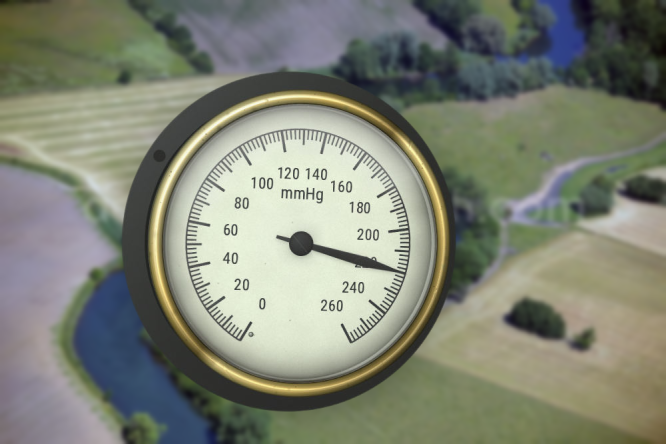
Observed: 220 mmHg
